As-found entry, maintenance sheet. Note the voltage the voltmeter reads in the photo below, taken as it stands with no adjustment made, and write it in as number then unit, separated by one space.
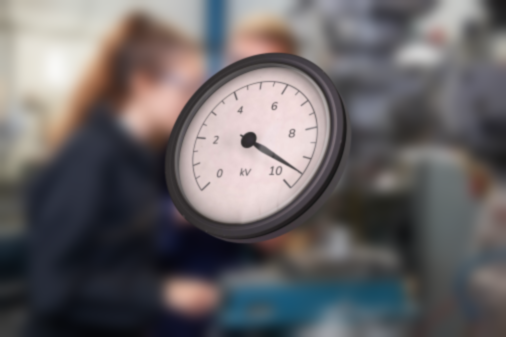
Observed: 9.5 kV
